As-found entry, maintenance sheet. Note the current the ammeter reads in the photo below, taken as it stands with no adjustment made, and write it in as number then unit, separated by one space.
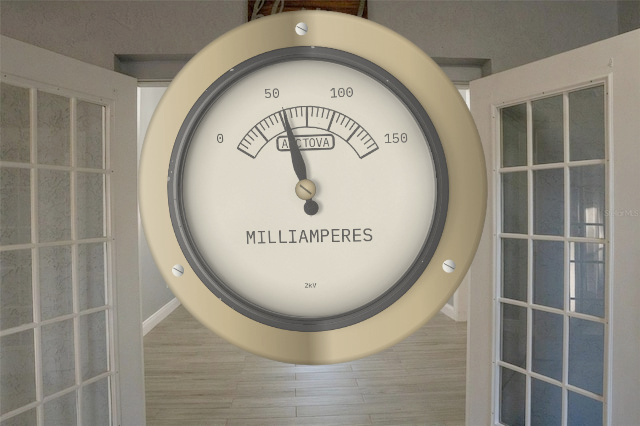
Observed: 55 mA
